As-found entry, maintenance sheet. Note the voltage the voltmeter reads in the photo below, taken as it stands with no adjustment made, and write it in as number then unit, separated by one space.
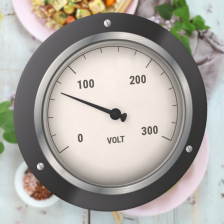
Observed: 70 V
